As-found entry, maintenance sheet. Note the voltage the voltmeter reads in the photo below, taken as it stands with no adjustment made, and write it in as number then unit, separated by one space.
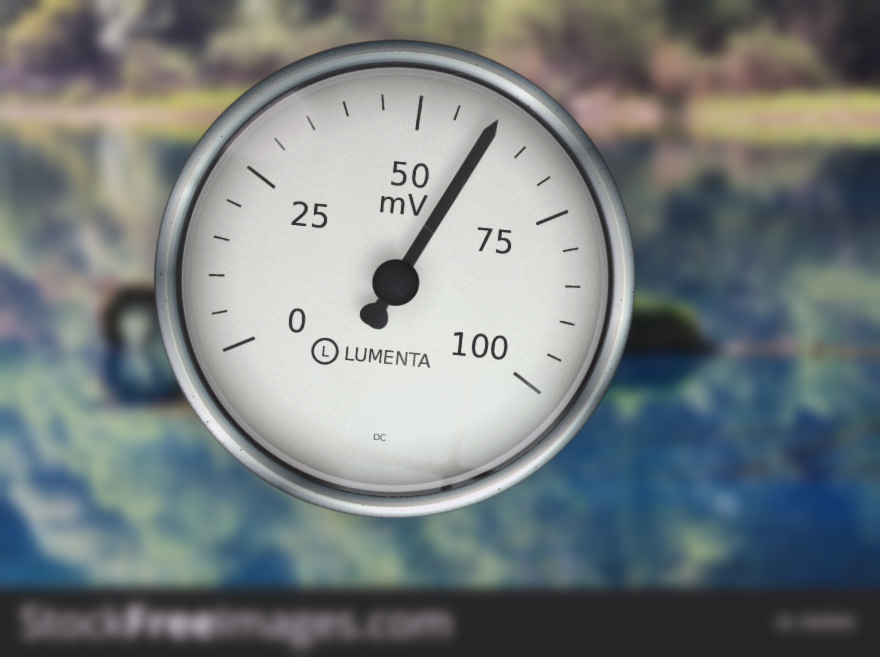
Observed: 60 mV
